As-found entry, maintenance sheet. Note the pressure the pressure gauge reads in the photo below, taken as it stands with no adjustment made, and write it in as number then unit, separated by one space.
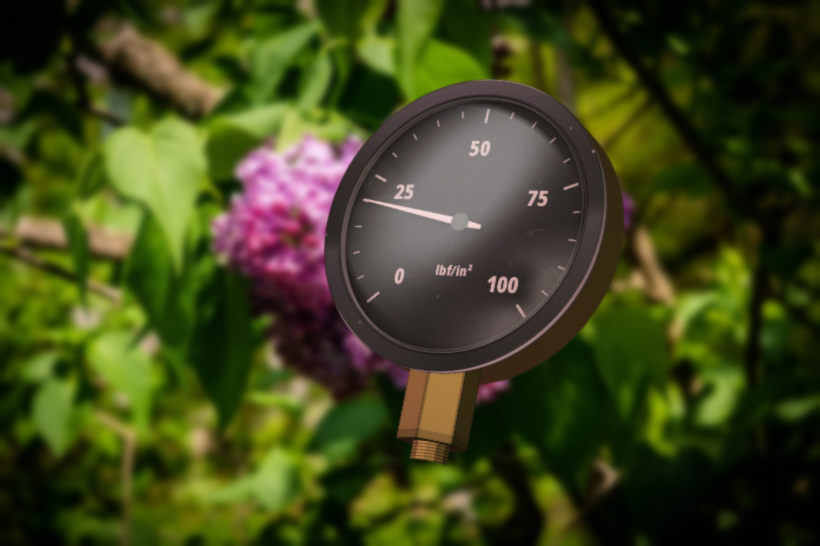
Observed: 20 psi
